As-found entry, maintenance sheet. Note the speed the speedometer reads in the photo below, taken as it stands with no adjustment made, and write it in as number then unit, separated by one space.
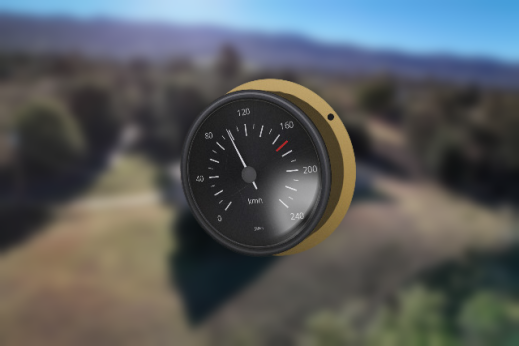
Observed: 100 km/h
